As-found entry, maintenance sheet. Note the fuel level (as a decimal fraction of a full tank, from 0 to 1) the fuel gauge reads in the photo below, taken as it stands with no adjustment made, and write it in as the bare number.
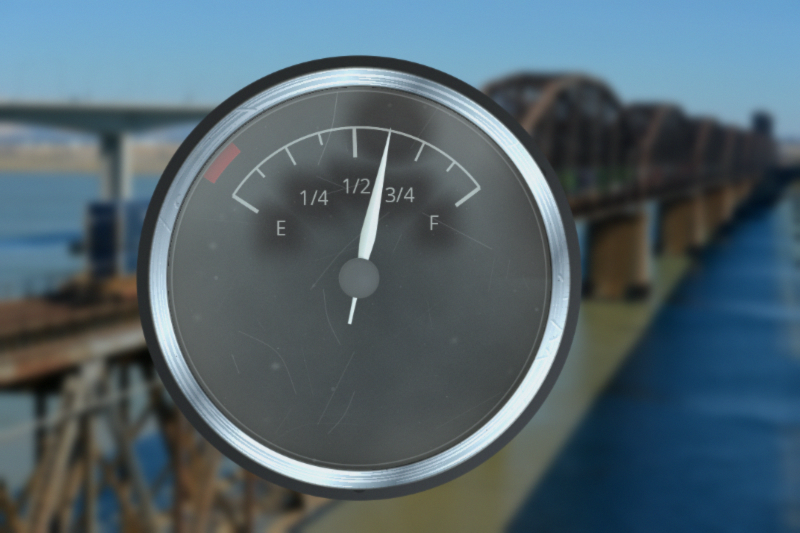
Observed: 0.625
